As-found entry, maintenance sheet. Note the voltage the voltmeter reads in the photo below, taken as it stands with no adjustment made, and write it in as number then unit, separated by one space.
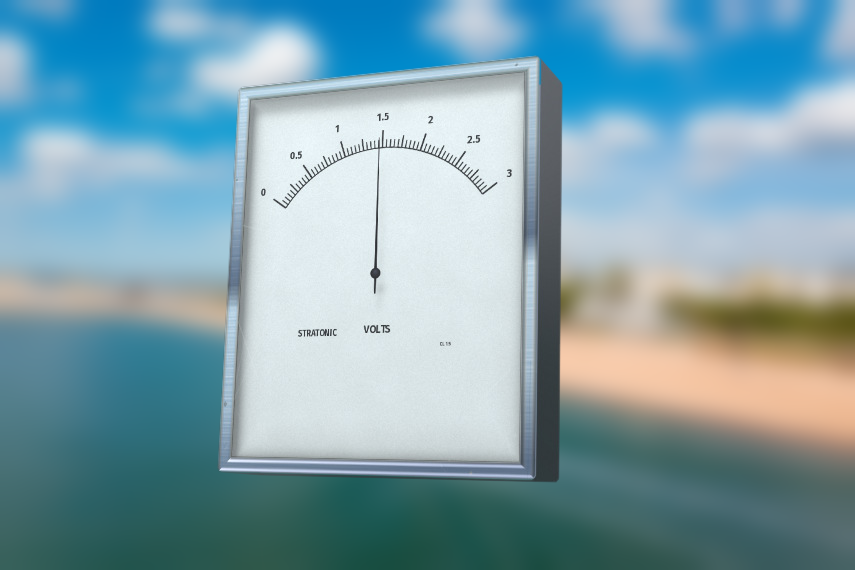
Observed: 1.5 V
